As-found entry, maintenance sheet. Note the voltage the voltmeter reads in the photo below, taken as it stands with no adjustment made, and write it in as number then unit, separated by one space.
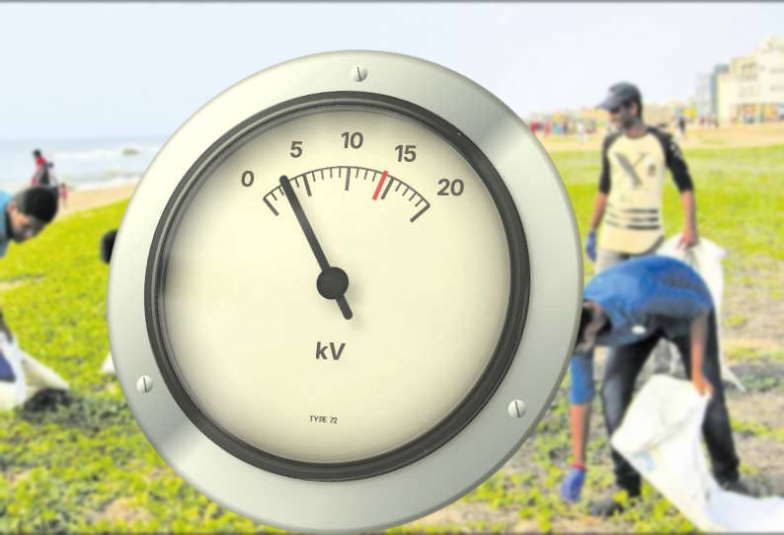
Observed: 3 kV
